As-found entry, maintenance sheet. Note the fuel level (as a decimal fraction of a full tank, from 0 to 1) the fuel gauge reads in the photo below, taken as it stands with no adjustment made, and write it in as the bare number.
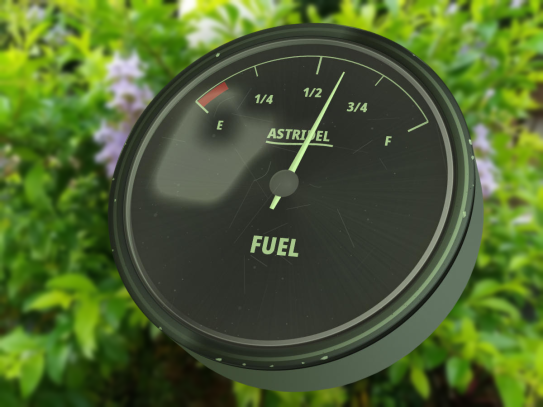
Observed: 0.625
